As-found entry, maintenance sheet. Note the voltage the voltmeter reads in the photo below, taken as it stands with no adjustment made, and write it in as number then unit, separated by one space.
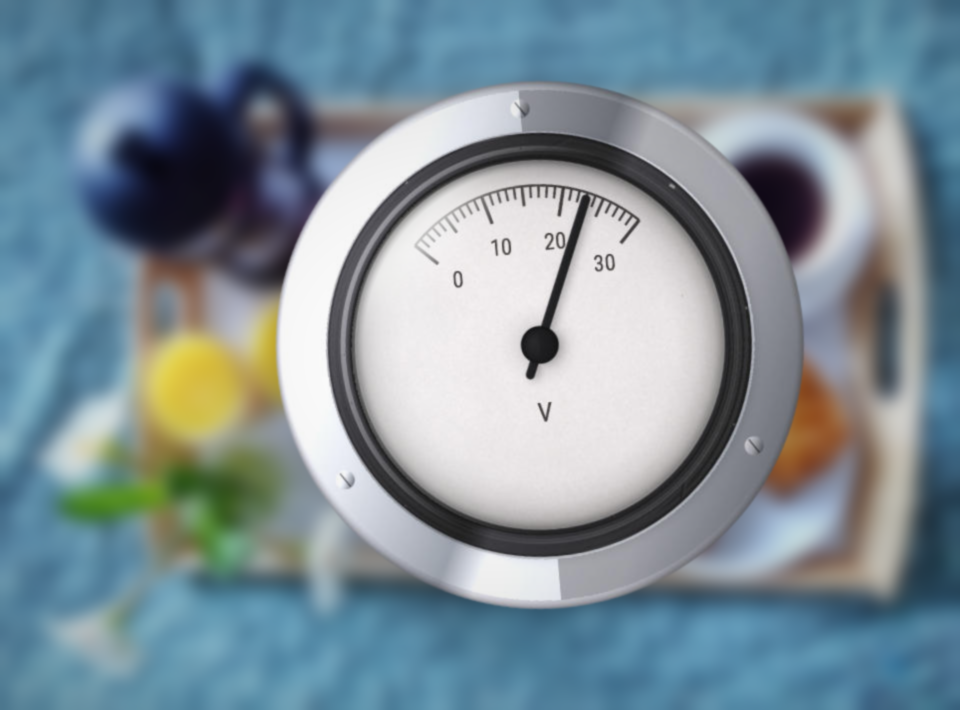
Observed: 23 V
